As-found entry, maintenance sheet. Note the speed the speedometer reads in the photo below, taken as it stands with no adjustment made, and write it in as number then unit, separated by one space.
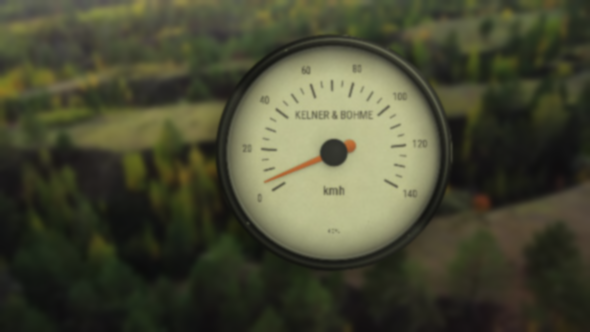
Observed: 5 km/h
